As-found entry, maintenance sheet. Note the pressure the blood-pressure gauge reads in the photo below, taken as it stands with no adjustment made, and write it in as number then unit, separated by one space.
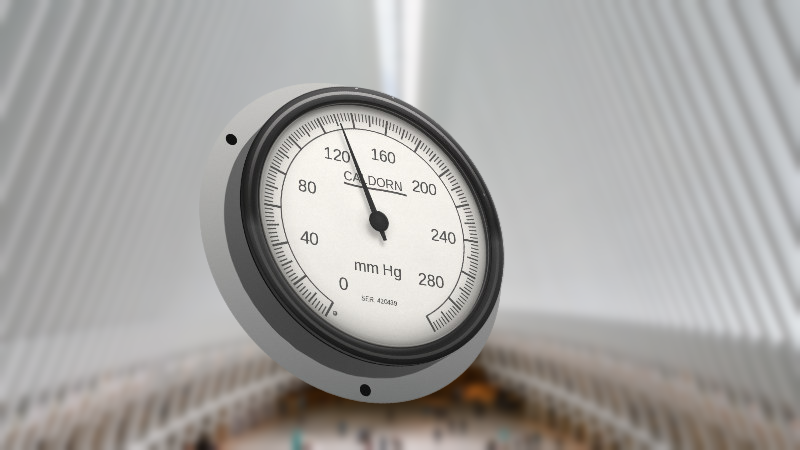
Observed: 130 mmHg
